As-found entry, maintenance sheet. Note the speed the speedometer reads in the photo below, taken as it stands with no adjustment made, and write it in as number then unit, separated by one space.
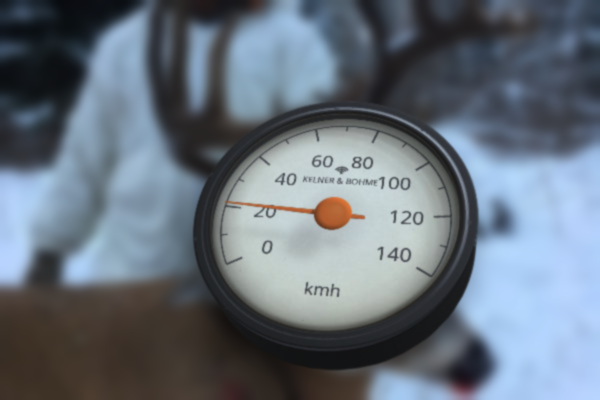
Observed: 20 km/h
